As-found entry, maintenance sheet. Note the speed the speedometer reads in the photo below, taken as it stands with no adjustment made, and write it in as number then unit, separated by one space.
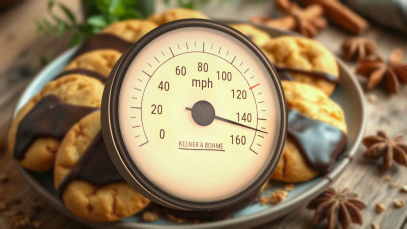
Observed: 147.5 mph
